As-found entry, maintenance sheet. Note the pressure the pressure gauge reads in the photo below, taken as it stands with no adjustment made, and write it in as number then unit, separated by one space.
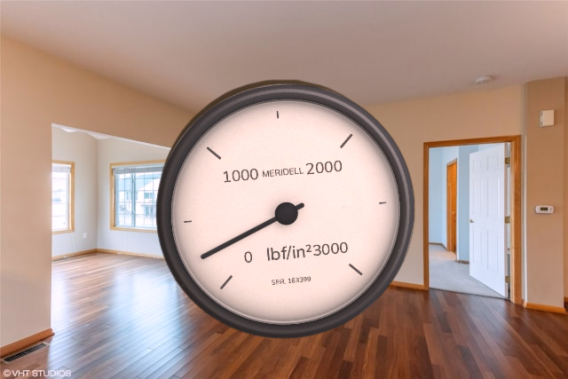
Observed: 250 psi
